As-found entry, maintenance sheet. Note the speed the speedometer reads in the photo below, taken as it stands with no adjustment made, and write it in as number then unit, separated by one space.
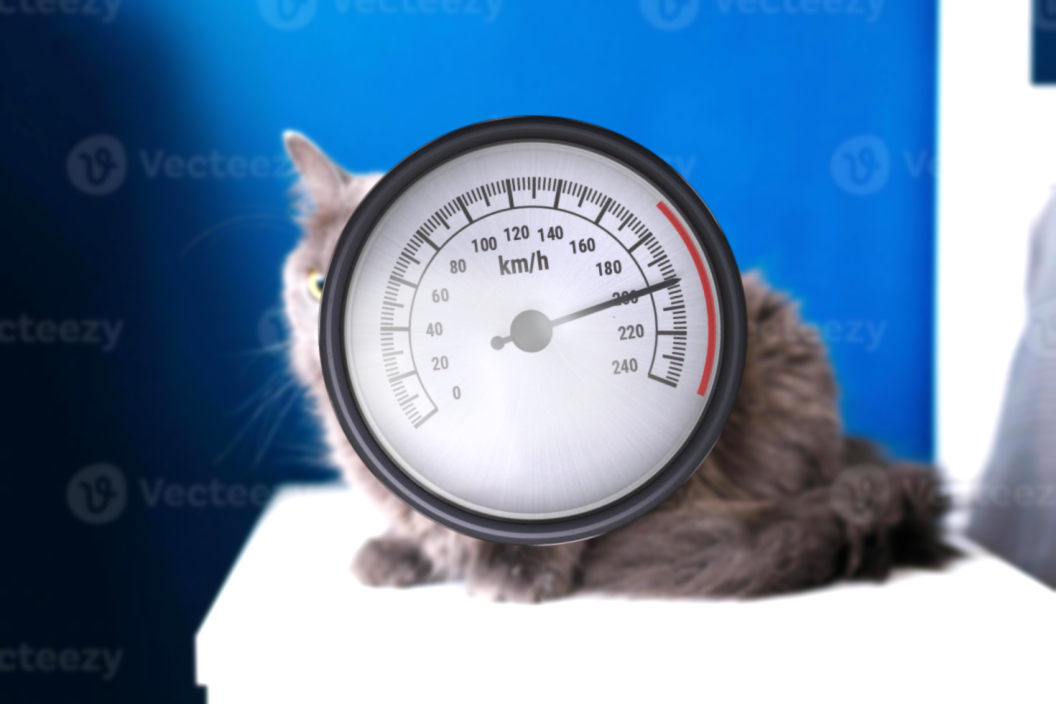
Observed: 200 km/h
